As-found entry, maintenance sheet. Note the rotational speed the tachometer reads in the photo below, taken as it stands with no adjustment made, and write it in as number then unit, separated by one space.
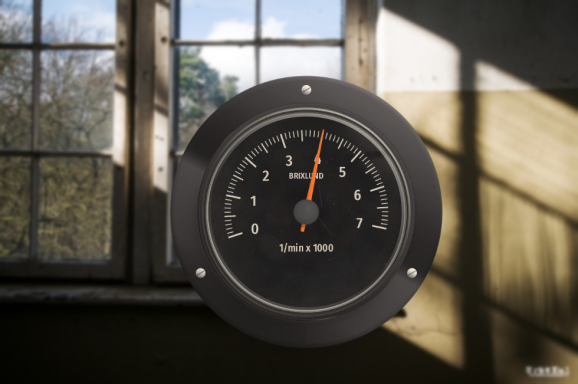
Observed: 4000 rpm
